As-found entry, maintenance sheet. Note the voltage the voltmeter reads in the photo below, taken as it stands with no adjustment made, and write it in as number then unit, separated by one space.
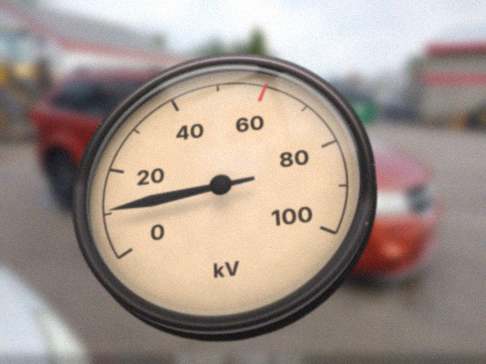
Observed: 10 kV
